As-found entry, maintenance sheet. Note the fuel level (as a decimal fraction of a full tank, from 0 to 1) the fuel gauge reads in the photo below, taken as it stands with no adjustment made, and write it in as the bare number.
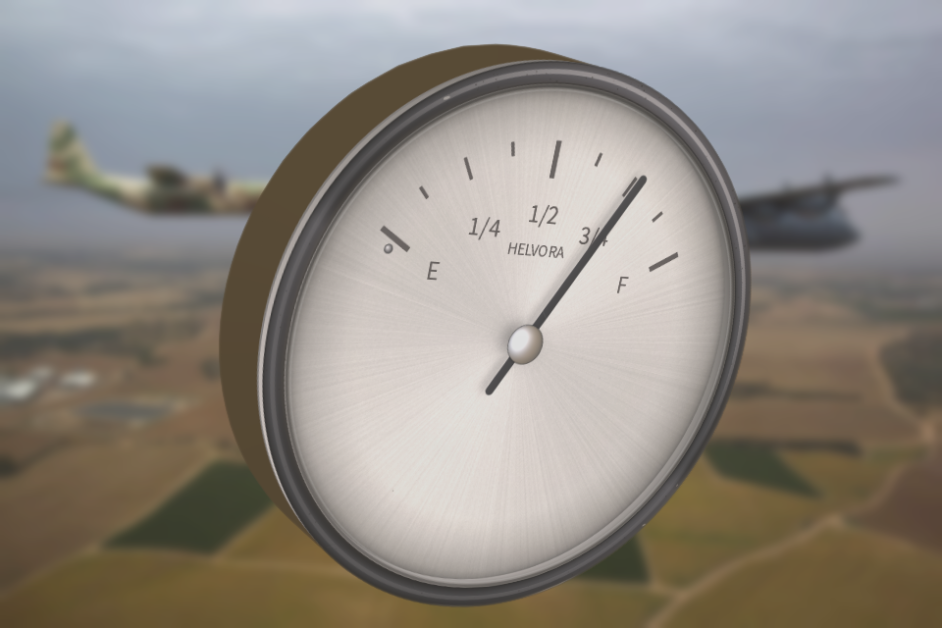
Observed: 0.75
